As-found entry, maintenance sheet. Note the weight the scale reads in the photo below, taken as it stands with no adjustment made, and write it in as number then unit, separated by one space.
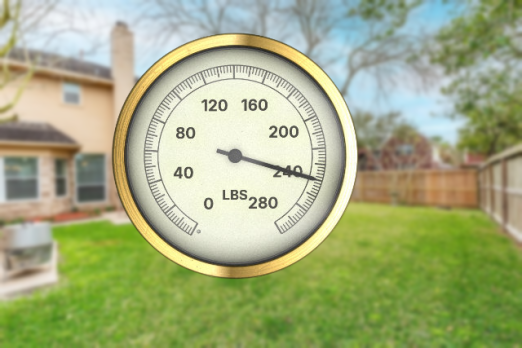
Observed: 240 lb
